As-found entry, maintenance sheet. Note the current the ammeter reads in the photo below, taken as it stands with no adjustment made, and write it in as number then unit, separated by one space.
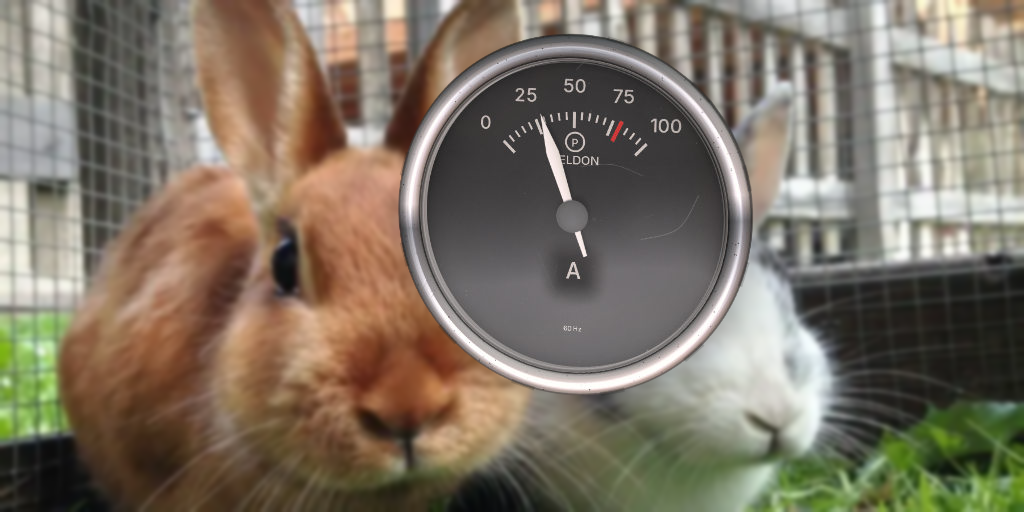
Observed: 30 A
